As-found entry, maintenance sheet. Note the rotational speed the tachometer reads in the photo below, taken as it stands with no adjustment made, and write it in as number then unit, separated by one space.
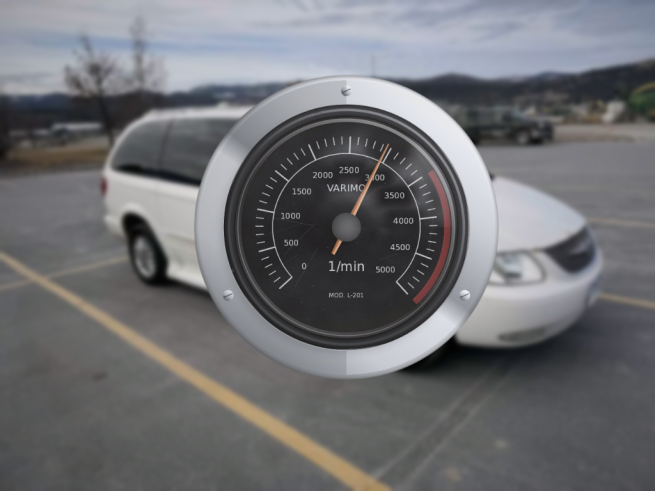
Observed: 2950 rpm
